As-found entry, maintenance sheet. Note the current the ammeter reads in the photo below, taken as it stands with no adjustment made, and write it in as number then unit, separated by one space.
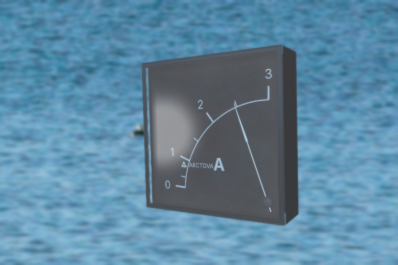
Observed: 2.5 A
